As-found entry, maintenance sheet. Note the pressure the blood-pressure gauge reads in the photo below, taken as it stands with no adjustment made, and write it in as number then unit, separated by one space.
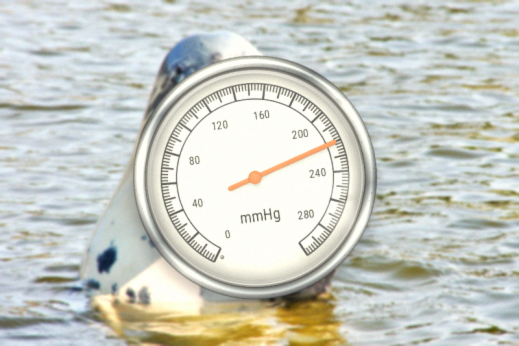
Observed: 220 mmHg
